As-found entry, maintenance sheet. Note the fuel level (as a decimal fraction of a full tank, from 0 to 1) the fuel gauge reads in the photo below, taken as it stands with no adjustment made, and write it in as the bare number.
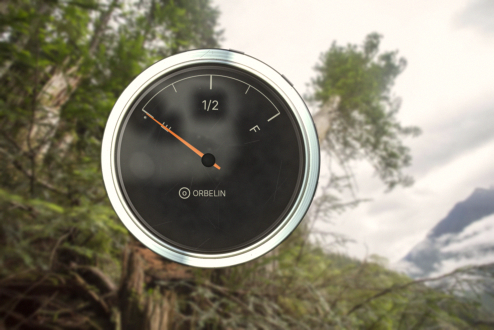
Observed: 0
